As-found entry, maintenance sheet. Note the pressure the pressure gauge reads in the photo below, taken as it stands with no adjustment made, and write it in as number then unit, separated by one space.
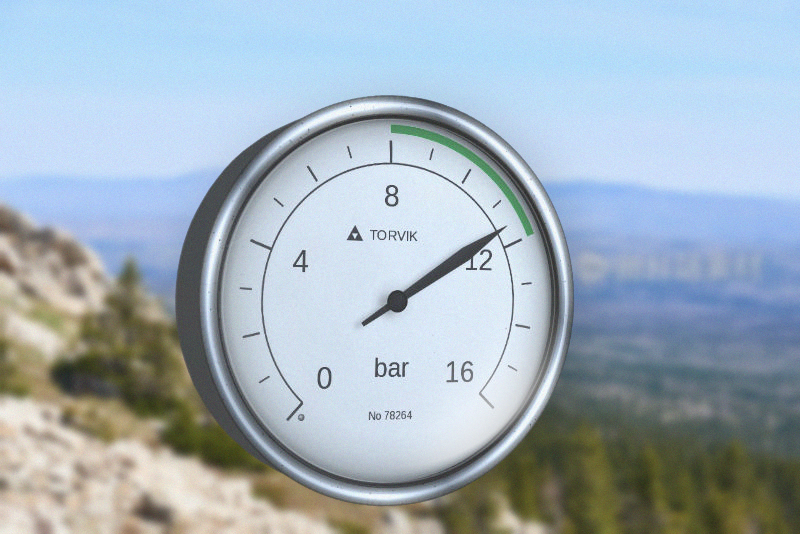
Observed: 11.5 bar
